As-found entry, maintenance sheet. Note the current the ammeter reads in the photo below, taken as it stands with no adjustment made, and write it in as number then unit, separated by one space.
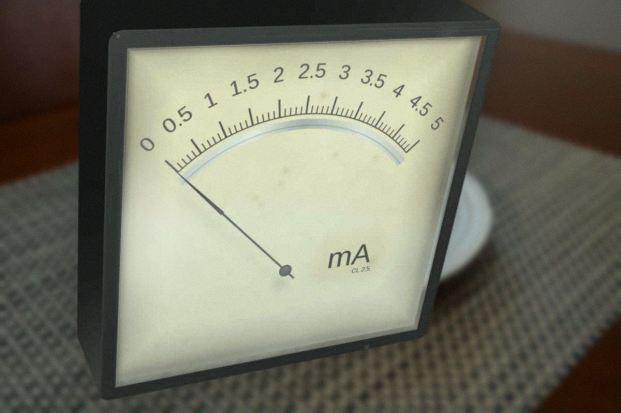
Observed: 0 mA
